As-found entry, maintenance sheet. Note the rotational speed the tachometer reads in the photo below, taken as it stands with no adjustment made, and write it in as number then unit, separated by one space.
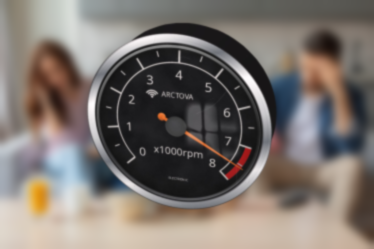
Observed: 7500 rpm
